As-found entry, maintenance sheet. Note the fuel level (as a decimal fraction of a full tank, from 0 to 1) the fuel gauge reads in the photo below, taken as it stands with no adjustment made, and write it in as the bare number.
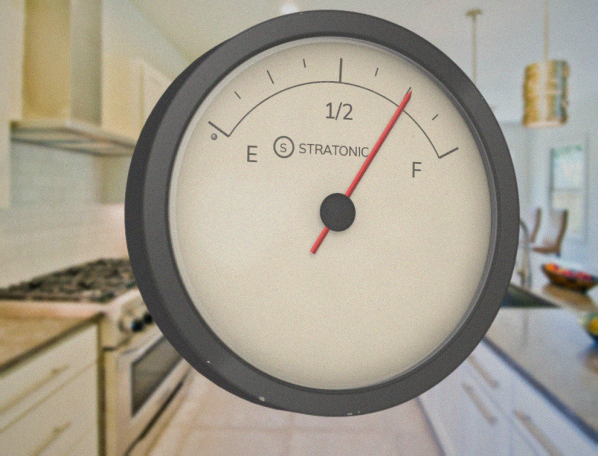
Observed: 0.75
